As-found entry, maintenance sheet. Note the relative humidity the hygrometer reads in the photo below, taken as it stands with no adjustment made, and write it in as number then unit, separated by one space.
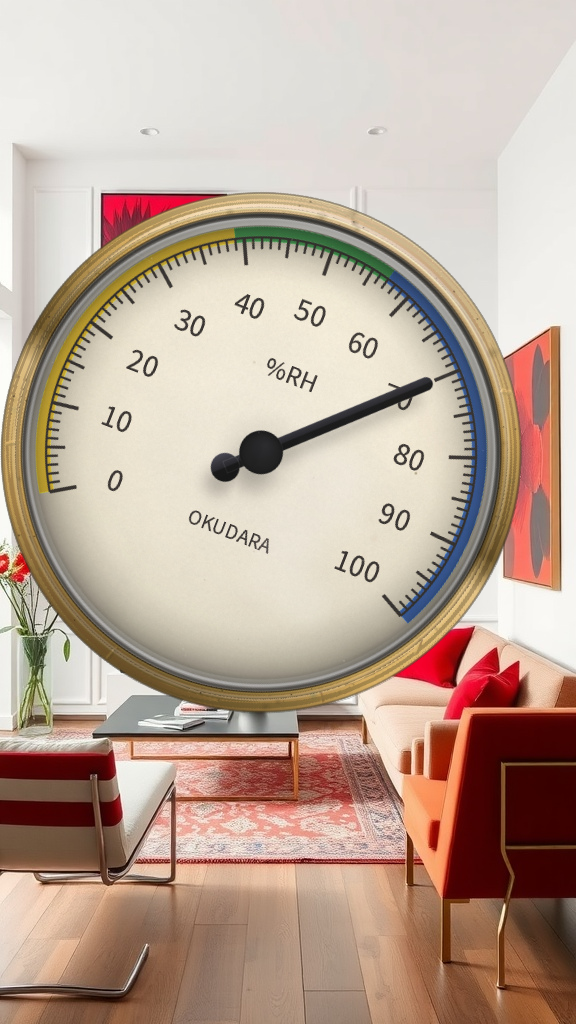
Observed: 70 %
